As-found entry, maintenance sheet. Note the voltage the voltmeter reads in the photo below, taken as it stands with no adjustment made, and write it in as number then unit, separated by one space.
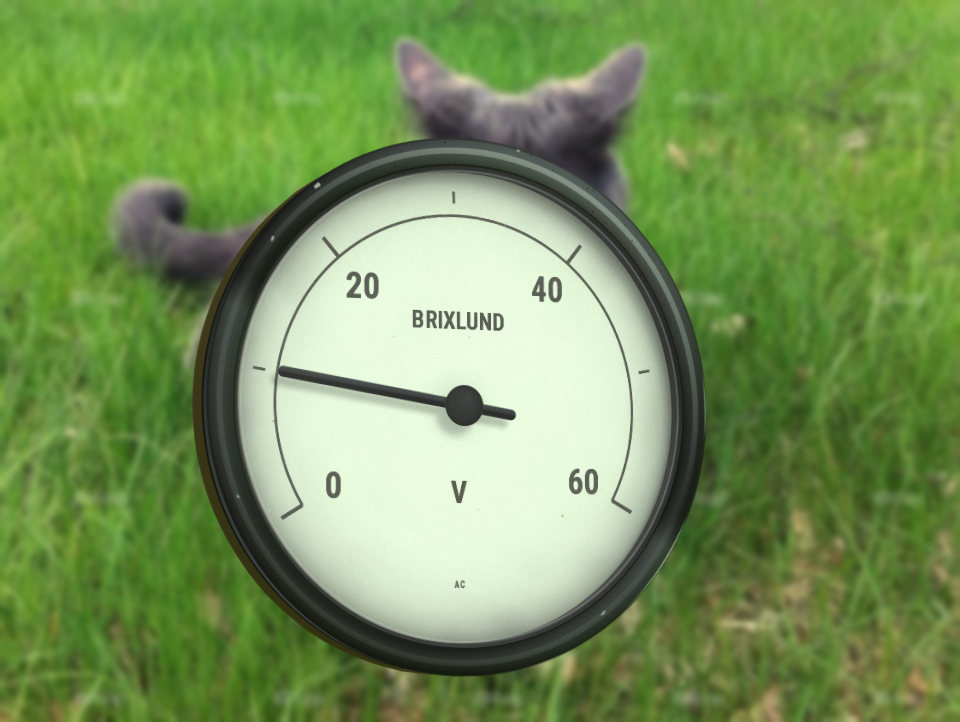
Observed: 10 V
